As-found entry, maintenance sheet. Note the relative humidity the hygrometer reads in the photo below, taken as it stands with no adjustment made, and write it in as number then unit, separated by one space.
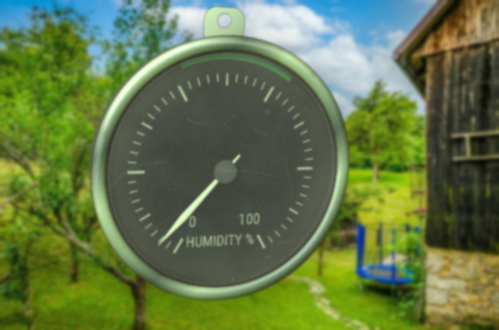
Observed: 4 %
